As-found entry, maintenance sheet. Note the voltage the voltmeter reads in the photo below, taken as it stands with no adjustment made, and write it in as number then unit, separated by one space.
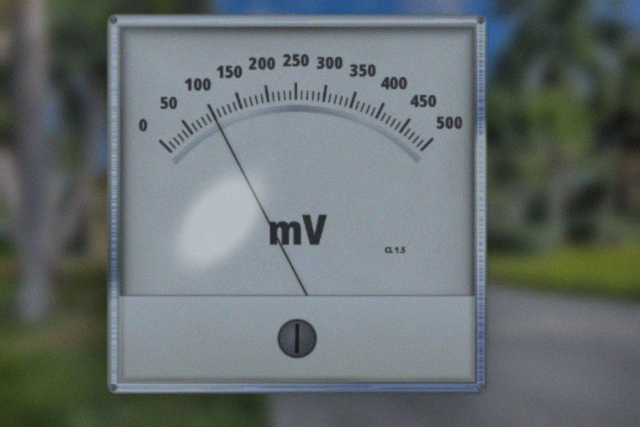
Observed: 100 mV
